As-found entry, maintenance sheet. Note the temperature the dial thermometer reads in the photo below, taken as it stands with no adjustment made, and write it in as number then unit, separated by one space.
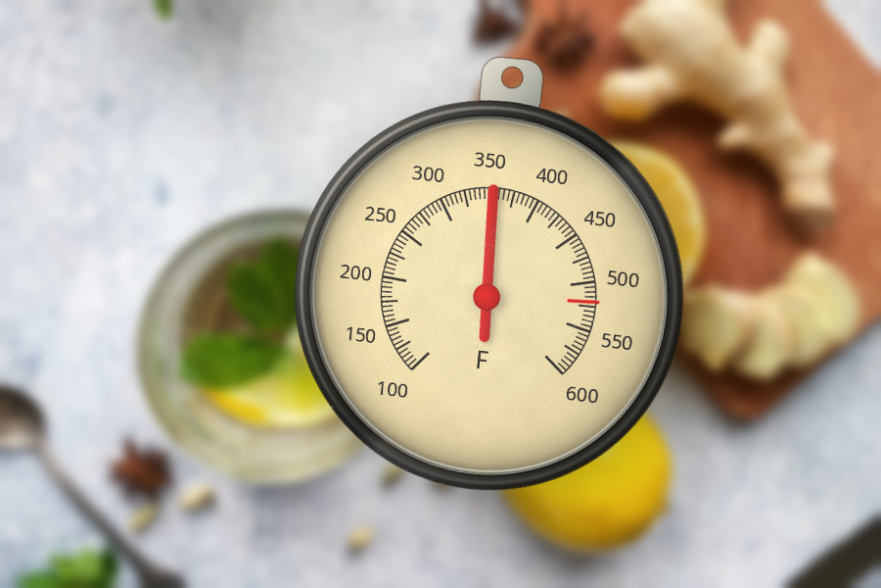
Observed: 355 °F
